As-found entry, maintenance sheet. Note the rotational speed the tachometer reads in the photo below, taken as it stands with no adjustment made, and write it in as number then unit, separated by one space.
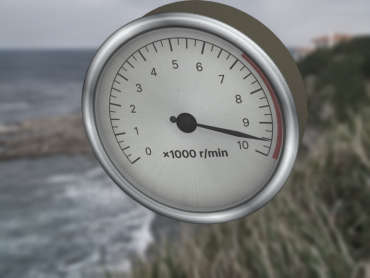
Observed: 9500 rpm
